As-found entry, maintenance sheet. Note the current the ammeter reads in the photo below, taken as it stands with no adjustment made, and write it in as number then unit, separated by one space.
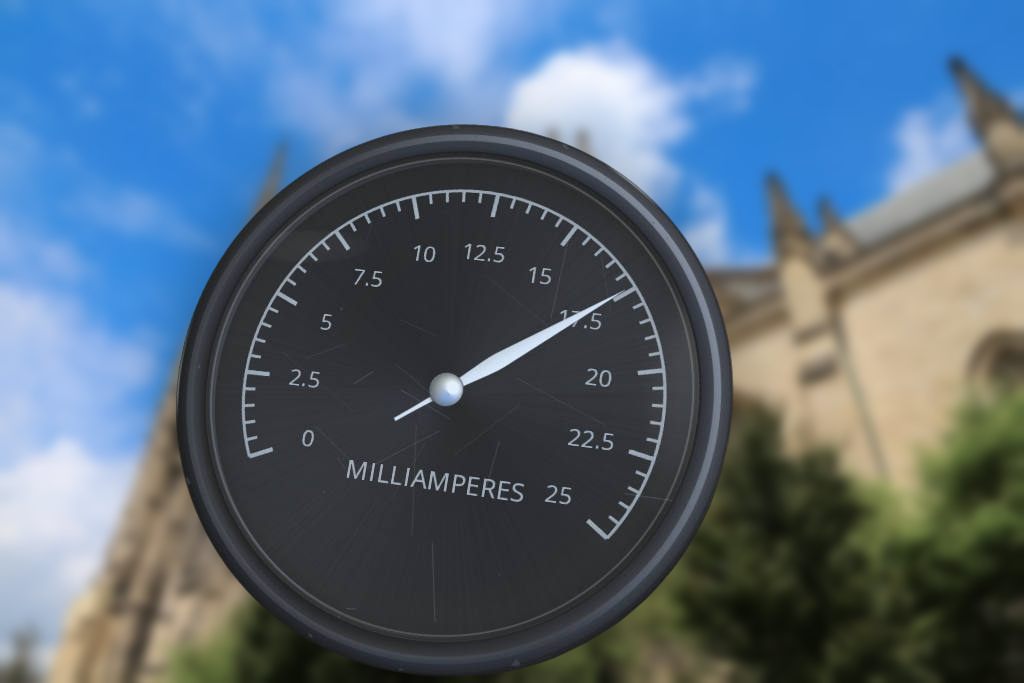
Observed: 17.5 mA
